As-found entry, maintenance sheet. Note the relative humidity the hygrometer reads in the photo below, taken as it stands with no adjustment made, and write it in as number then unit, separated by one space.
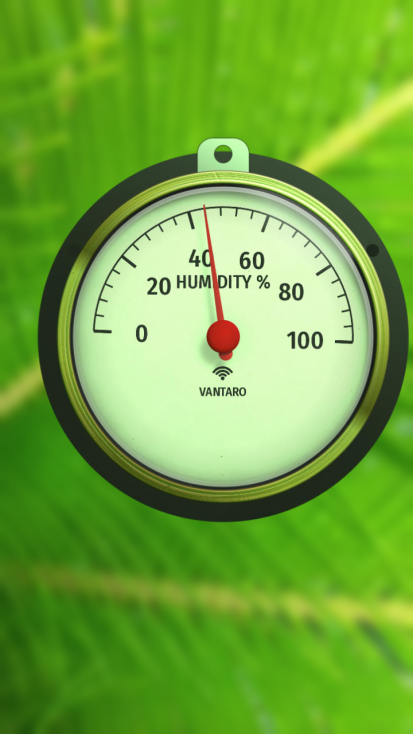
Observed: 44 %
